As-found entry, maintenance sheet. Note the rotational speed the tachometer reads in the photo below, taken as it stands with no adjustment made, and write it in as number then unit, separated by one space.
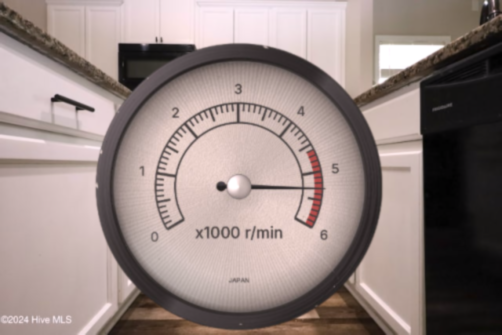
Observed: 5300 rpm
